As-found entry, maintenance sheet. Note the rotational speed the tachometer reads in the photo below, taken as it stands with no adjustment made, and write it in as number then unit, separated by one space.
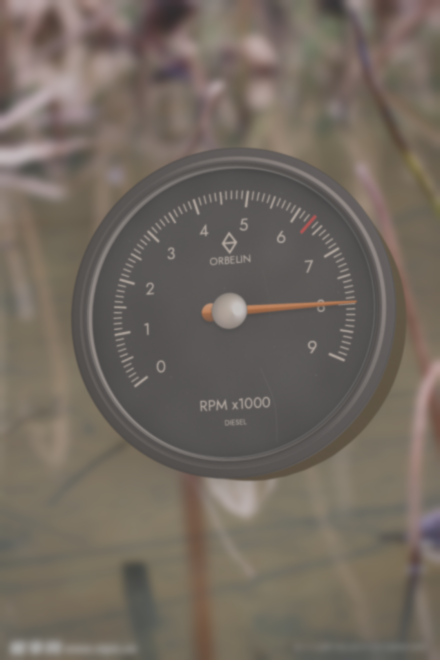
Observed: 8000 rpm
